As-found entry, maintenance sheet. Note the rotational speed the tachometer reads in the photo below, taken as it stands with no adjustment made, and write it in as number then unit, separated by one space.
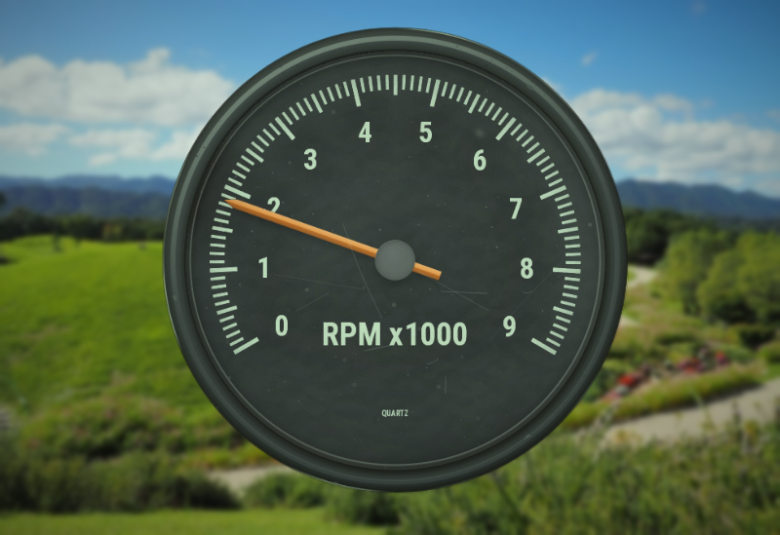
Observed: 1850 rpm
